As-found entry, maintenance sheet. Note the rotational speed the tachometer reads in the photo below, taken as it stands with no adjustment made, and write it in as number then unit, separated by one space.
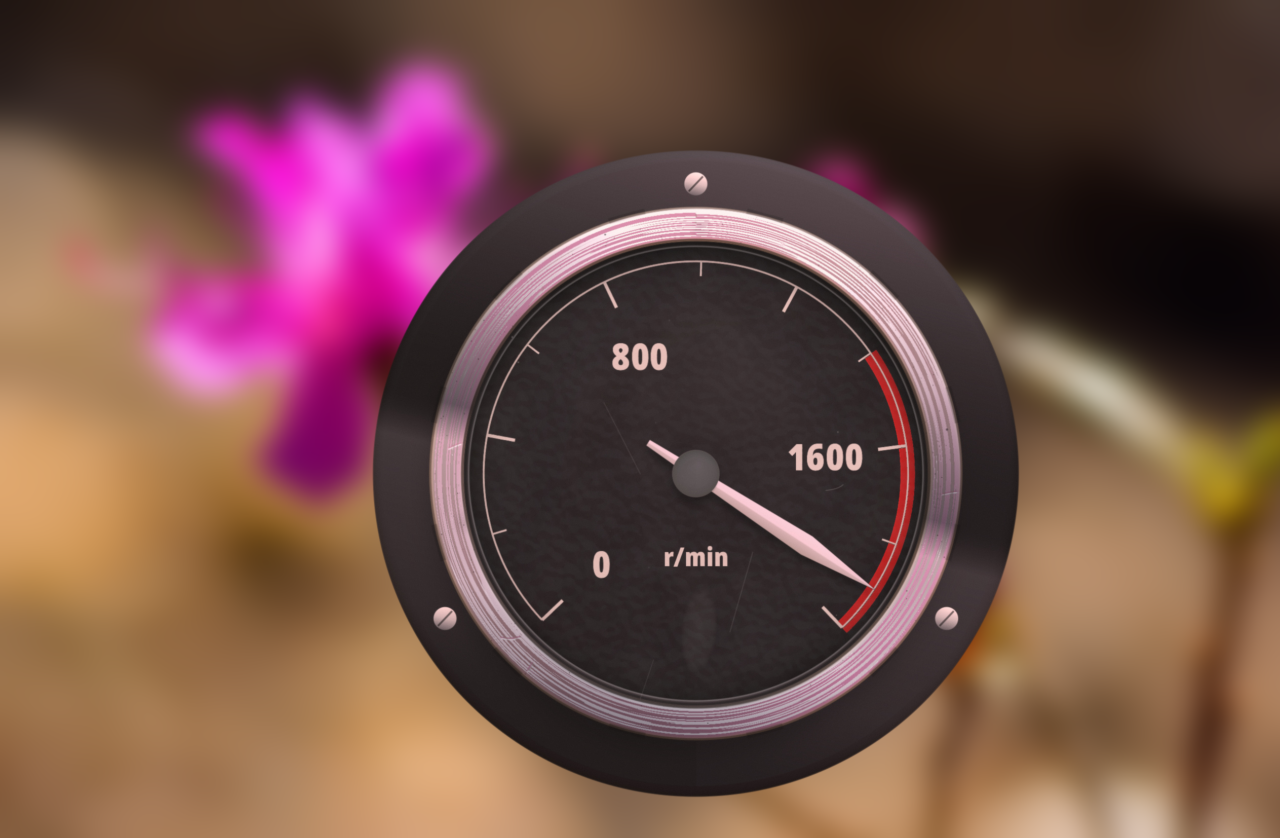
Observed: 1900 rpm
